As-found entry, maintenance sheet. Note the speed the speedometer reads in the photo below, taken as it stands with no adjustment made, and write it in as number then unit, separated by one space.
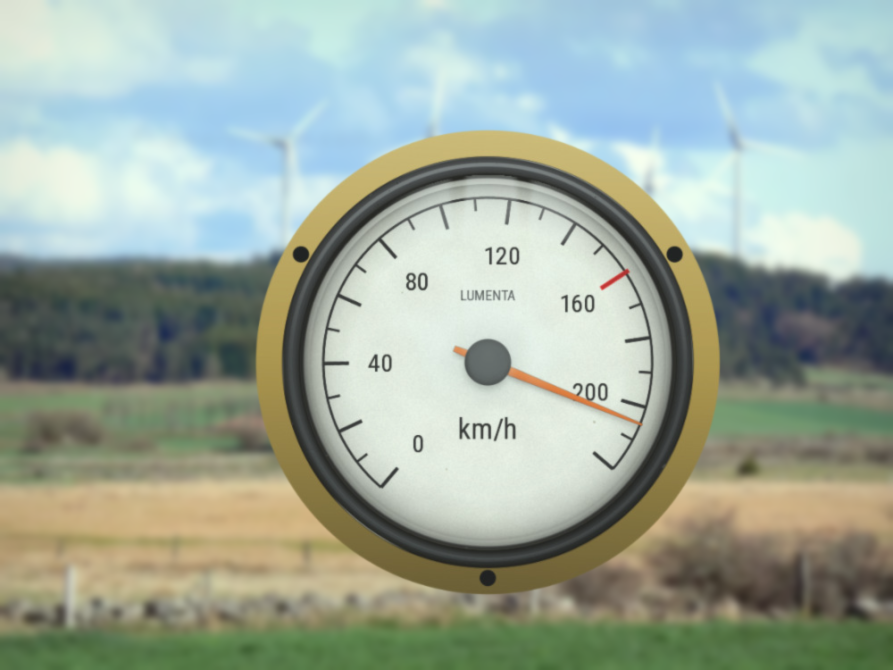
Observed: 205 km/h
